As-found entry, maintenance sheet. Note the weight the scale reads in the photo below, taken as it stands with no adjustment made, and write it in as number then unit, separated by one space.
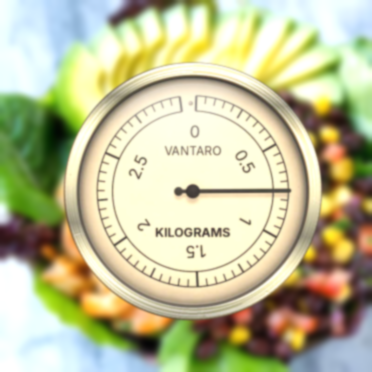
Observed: 0.75 kg
